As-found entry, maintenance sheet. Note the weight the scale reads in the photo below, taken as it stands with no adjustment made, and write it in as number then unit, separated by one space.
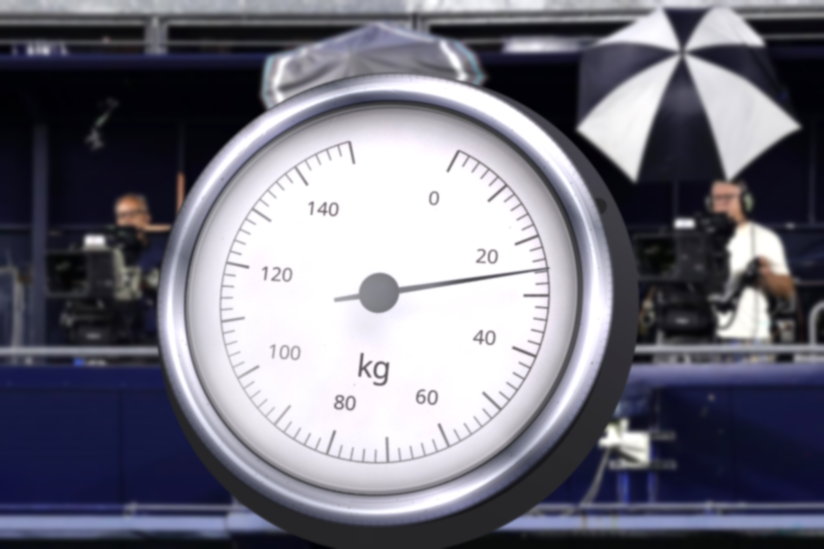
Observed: 26 kg
